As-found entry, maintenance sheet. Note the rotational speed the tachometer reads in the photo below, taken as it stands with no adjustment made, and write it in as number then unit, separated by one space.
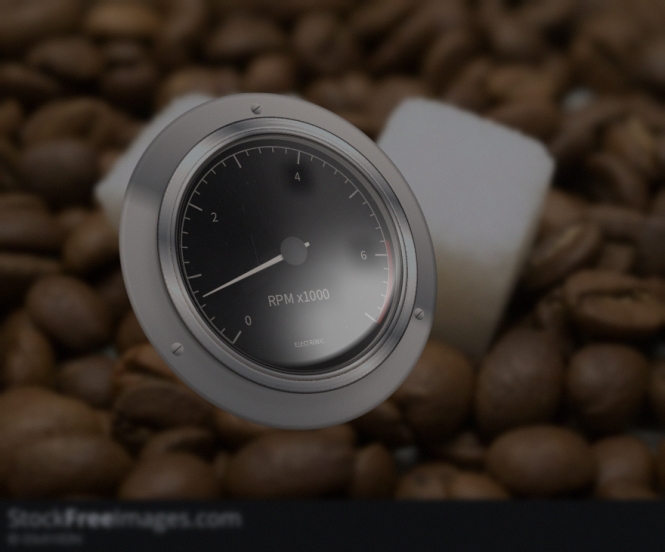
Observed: 700 rpm
